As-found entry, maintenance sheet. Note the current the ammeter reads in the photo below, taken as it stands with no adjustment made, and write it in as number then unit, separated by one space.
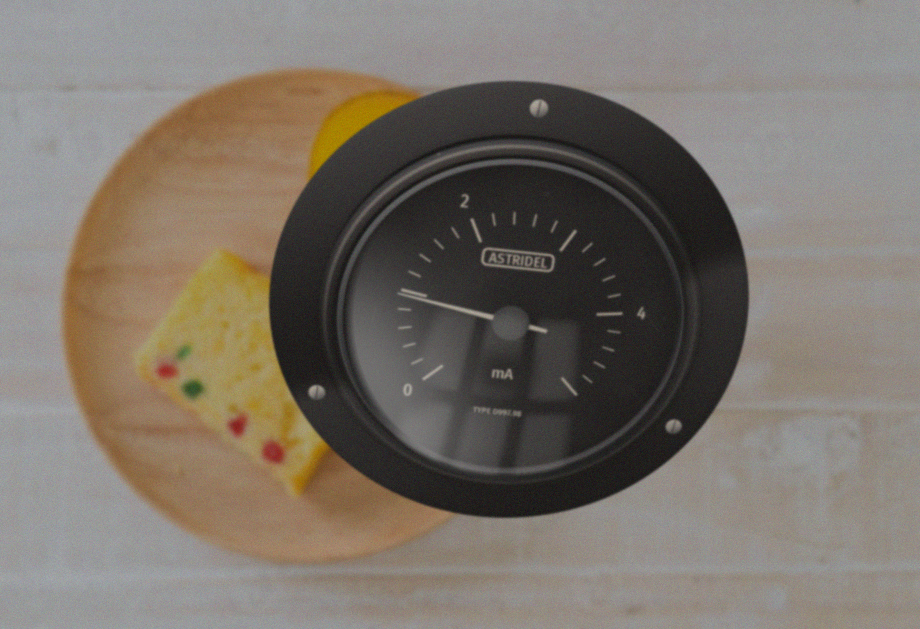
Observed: 1 mA
